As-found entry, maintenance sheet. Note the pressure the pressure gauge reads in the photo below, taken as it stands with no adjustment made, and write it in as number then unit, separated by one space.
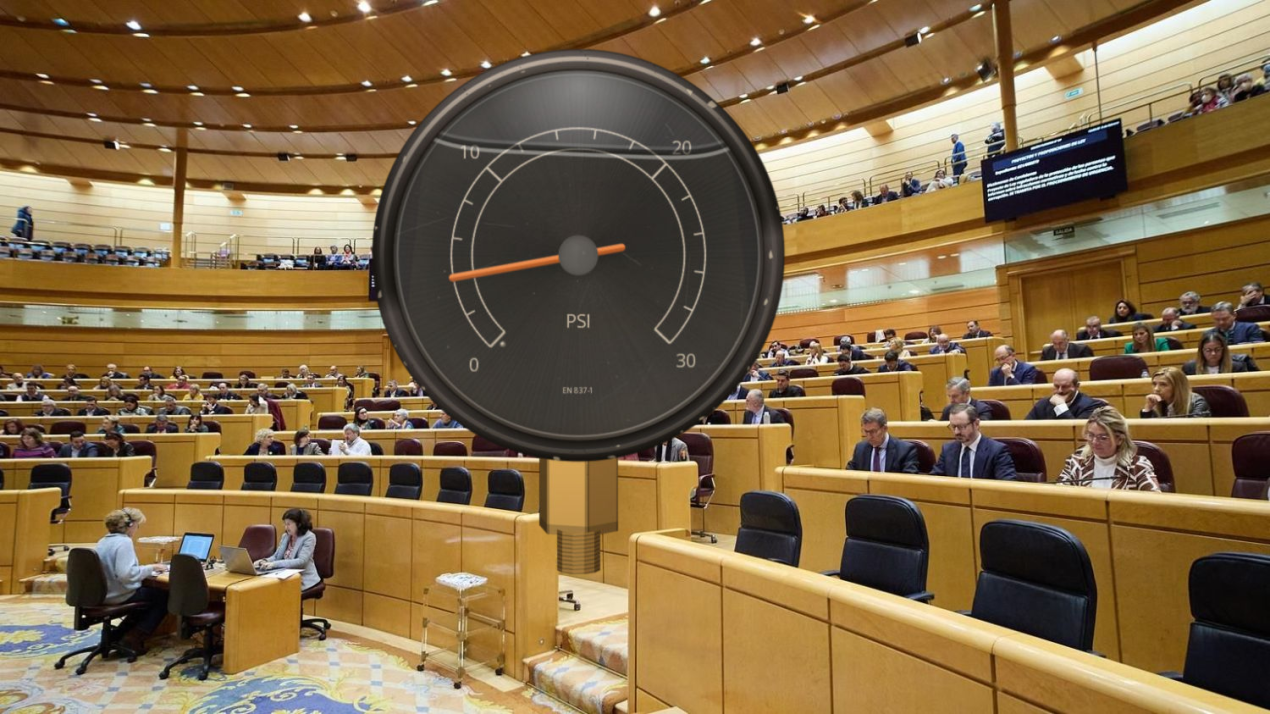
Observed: 4 psi
